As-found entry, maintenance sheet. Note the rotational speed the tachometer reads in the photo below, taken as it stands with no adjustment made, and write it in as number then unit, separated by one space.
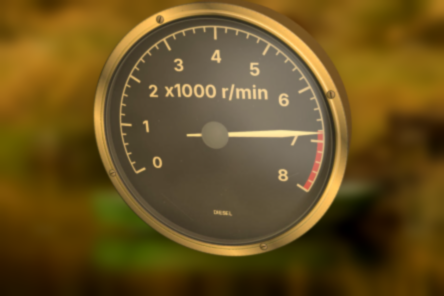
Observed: 6800 rpm
